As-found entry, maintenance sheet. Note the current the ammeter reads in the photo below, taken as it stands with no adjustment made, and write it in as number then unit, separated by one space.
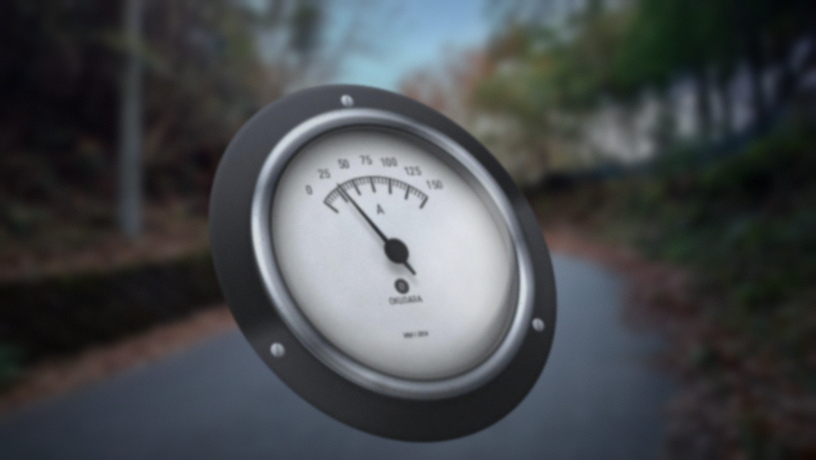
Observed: 25 A
